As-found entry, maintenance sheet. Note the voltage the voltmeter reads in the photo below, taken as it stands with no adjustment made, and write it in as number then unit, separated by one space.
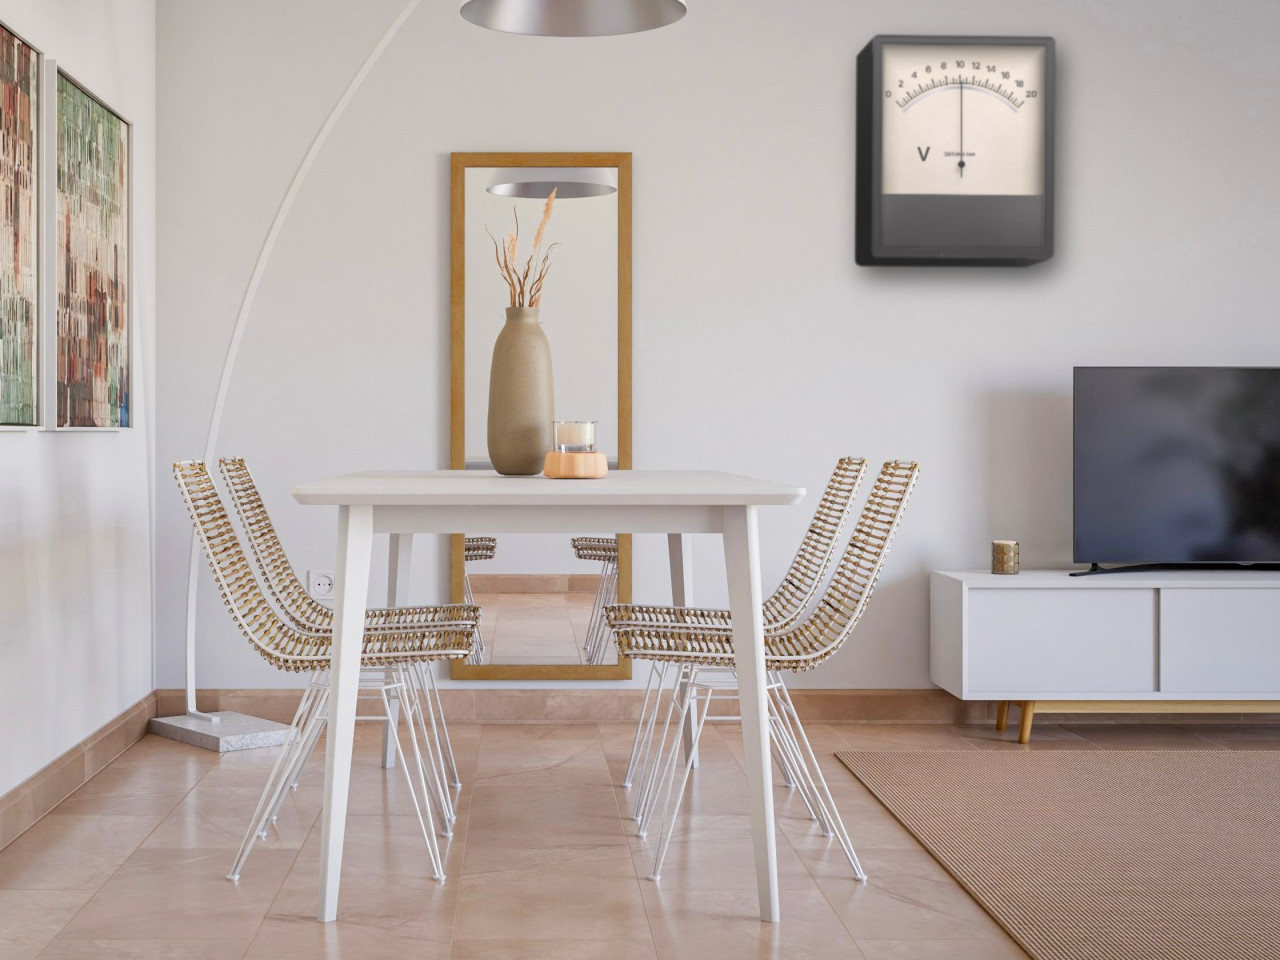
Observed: 10 V
